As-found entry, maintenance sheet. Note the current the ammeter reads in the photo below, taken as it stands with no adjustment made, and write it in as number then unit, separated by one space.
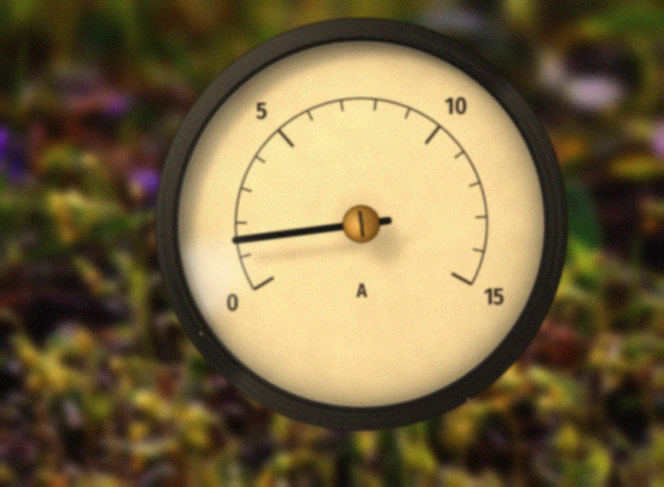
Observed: 1.5 A
